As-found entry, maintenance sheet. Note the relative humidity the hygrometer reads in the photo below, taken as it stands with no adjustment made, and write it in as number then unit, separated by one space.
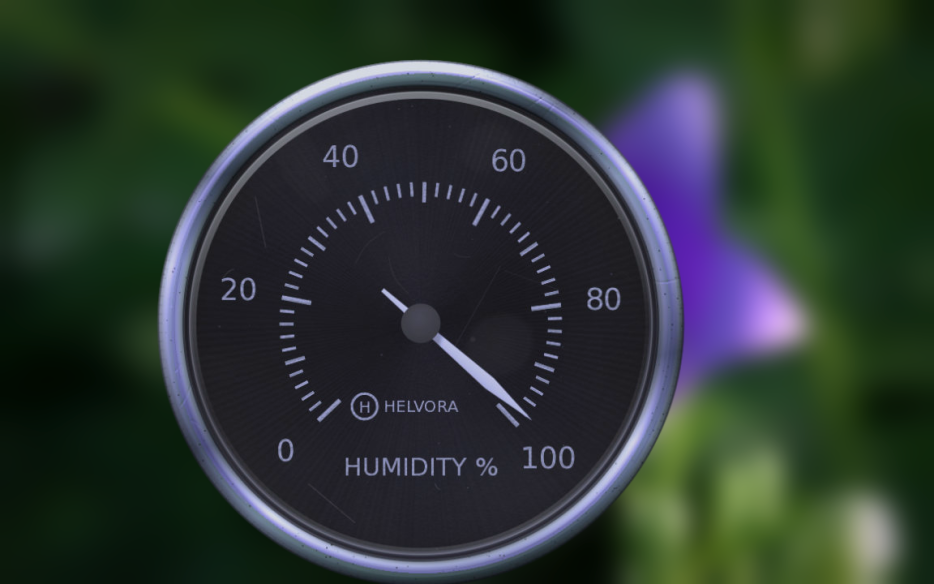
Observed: 98 %
